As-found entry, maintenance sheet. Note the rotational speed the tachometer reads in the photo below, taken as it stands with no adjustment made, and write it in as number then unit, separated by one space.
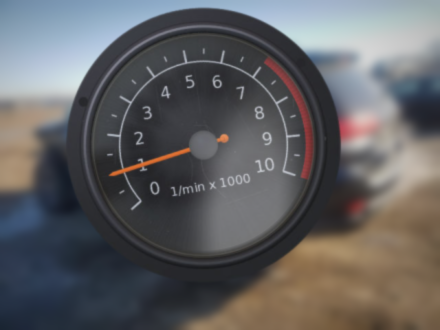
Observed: 1000 rpm
